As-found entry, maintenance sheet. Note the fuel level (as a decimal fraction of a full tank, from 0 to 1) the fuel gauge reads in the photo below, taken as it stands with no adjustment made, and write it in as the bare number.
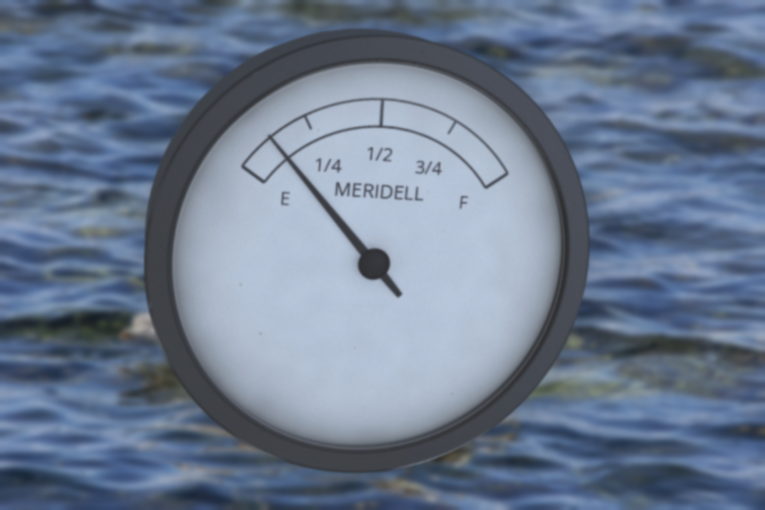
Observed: 0.125
